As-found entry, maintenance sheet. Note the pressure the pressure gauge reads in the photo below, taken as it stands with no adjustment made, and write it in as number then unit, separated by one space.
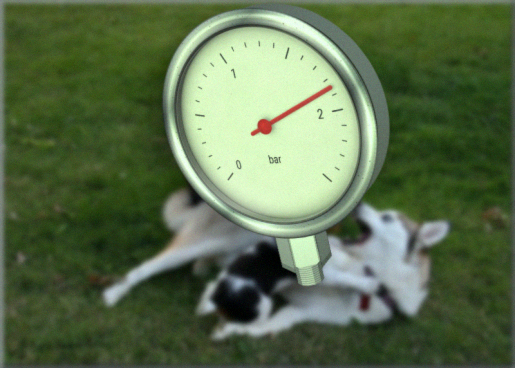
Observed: 1.85 bar
